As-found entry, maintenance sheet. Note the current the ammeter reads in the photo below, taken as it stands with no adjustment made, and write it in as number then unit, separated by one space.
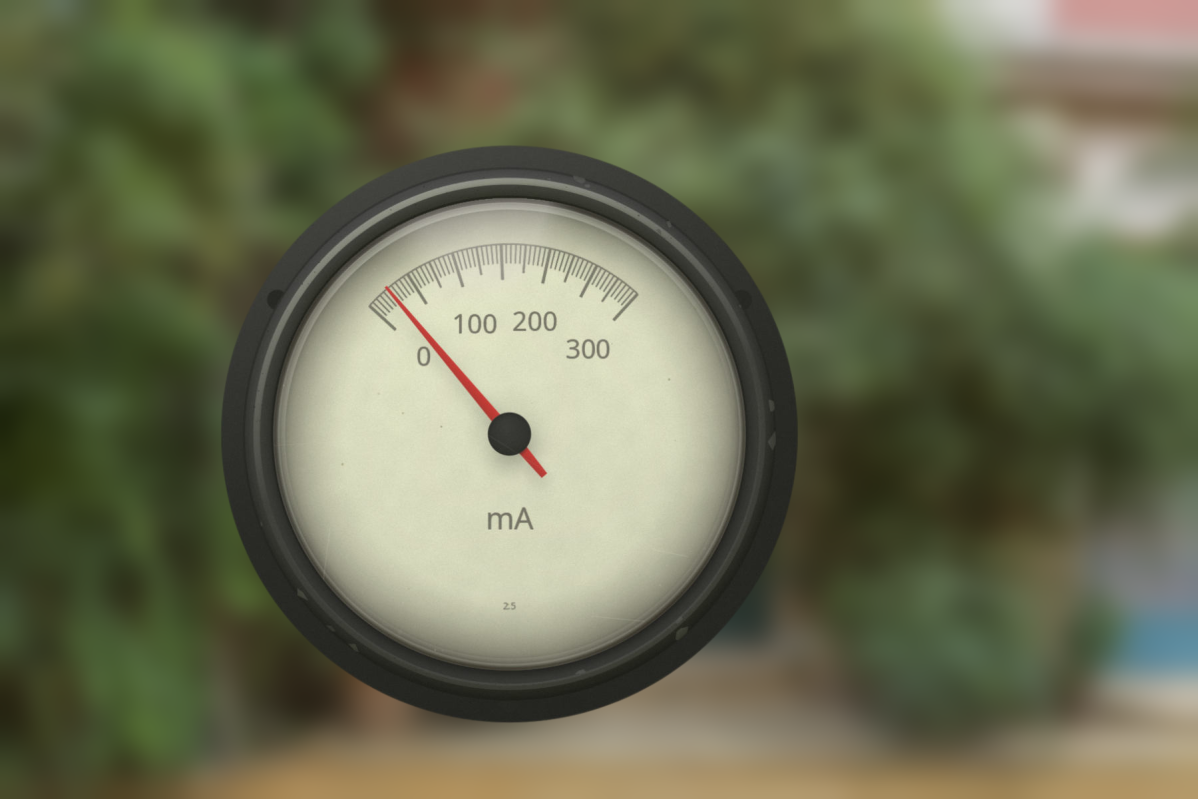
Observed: 25 mA
